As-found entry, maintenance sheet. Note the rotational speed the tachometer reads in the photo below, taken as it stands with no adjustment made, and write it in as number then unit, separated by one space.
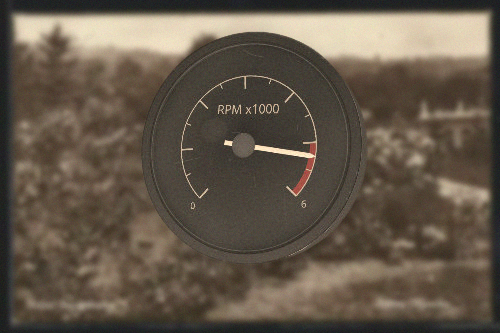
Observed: 5250 rpm
